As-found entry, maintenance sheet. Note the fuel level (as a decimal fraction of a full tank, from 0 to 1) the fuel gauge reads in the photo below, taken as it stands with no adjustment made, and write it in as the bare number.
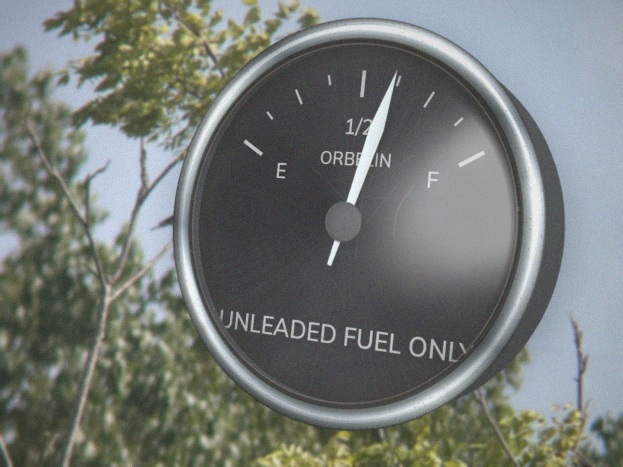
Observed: 0.625
